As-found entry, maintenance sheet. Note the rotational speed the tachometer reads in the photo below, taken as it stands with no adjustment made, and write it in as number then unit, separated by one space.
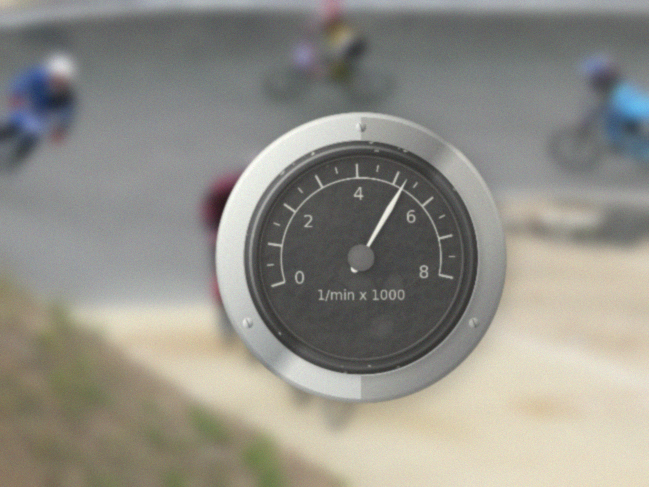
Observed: 5250 rpm
